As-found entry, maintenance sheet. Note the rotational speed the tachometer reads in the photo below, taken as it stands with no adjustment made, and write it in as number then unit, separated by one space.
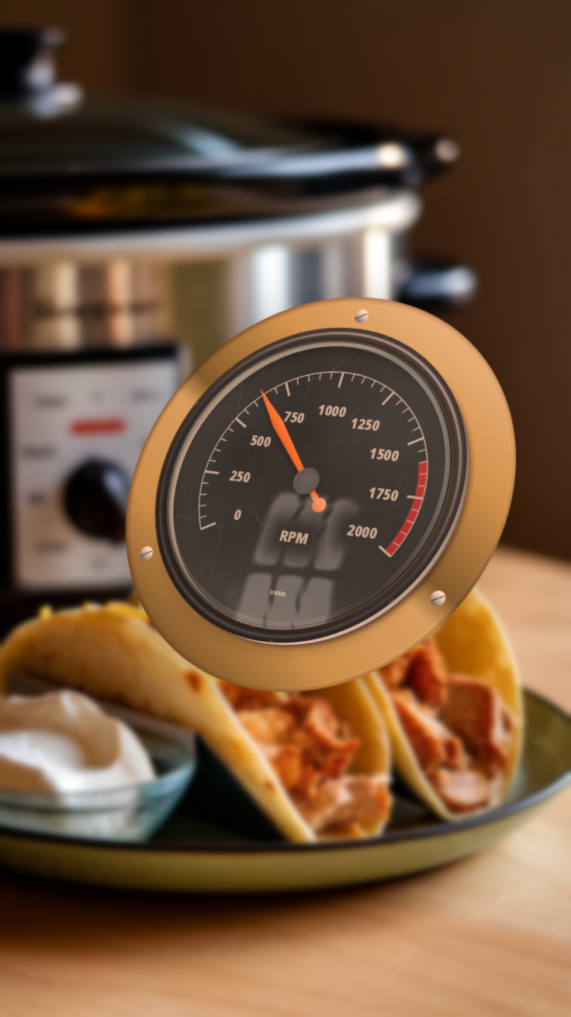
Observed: 650 rpm
